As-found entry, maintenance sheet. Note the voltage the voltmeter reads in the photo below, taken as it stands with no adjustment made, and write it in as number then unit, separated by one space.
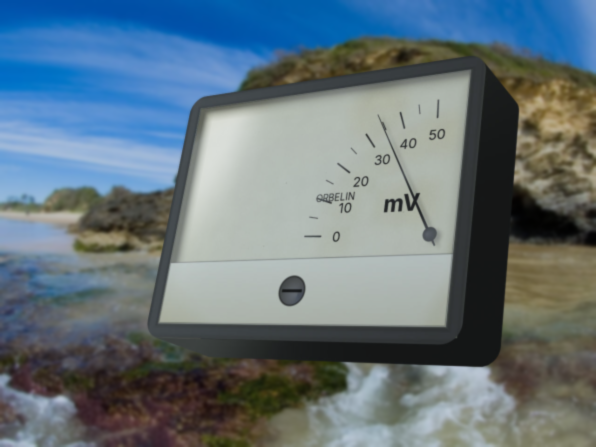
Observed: 35 mV
